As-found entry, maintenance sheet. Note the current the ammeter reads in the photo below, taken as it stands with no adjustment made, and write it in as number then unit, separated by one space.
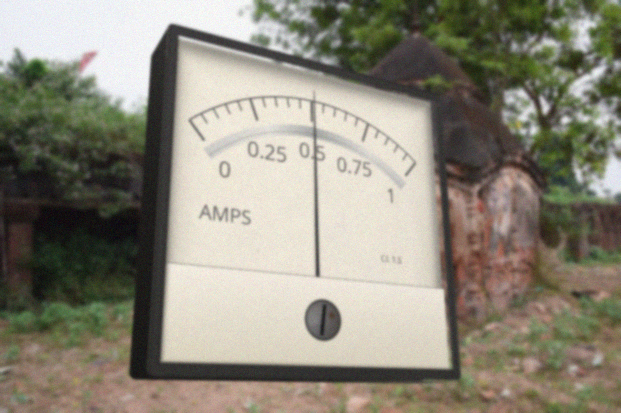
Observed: 0.5 A
